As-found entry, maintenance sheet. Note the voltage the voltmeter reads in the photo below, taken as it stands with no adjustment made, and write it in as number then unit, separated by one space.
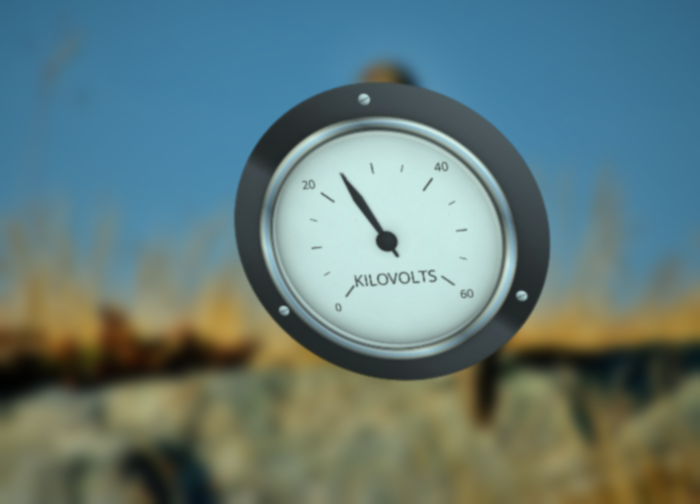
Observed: 25 kV
